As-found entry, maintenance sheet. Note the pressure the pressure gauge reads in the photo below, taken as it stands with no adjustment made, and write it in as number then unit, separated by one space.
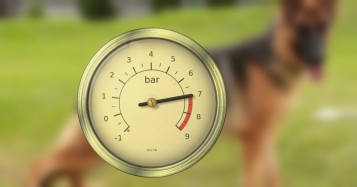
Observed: 7 bar
